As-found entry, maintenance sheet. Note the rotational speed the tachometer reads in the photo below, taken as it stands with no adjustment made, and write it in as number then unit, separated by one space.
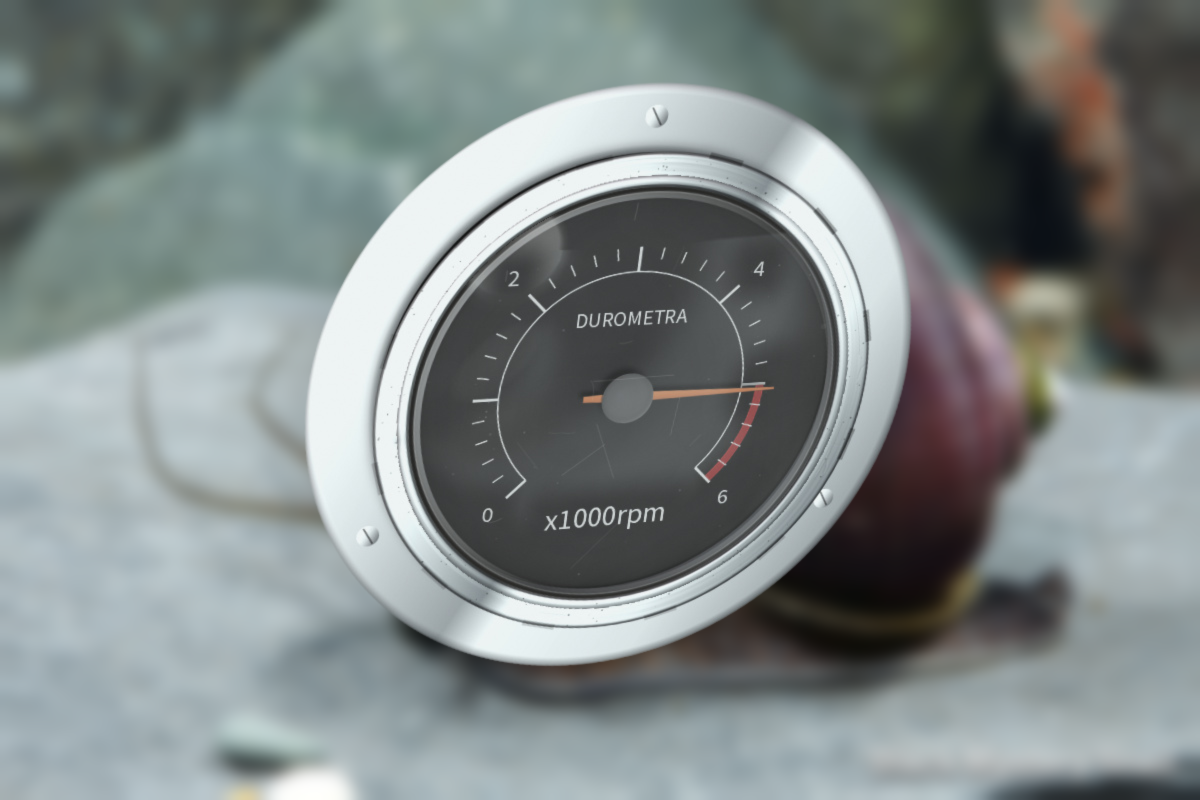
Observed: 5000 rpm
